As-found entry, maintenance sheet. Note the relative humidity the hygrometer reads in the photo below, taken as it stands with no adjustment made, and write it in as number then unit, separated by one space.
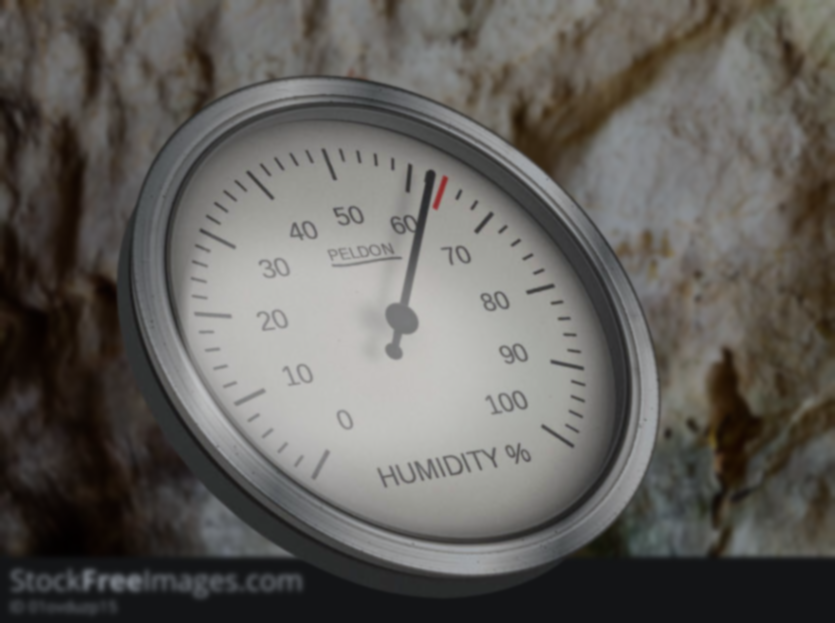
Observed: 62 %
